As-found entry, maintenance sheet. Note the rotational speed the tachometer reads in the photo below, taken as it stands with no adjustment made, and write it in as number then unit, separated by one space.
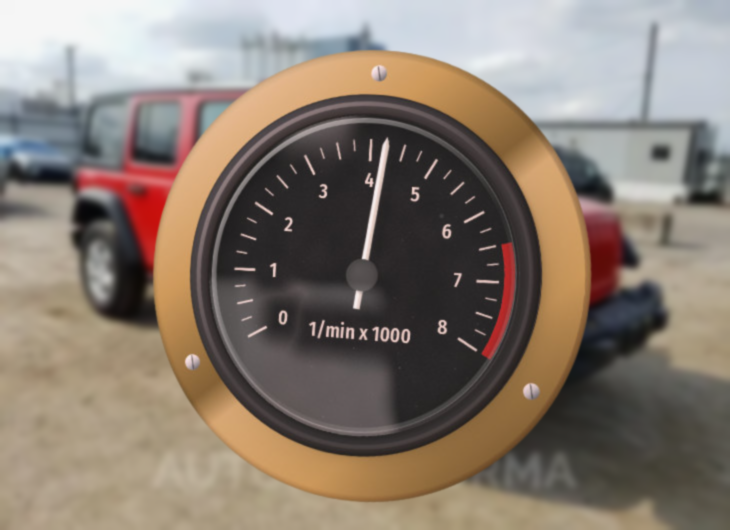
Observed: 4250 rpm
